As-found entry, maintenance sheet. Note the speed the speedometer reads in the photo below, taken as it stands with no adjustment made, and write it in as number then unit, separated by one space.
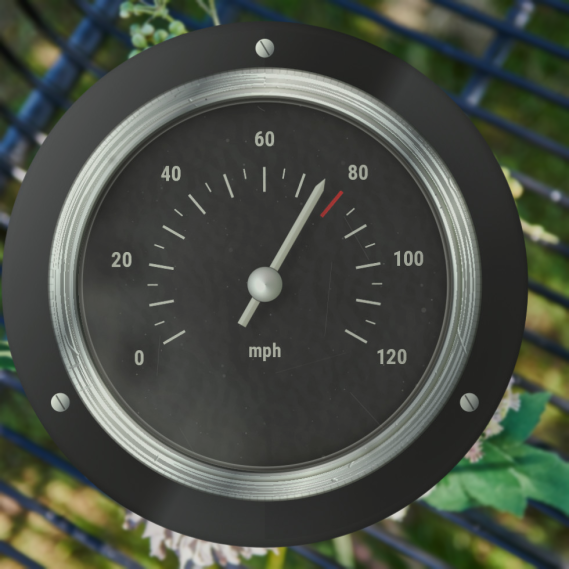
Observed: 75 mph
